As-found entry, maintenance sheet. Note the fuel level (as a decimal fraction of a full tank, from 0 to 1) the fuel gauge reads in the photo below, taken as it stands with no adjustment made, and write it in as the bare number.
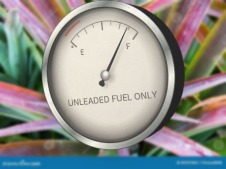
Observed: 0.875
